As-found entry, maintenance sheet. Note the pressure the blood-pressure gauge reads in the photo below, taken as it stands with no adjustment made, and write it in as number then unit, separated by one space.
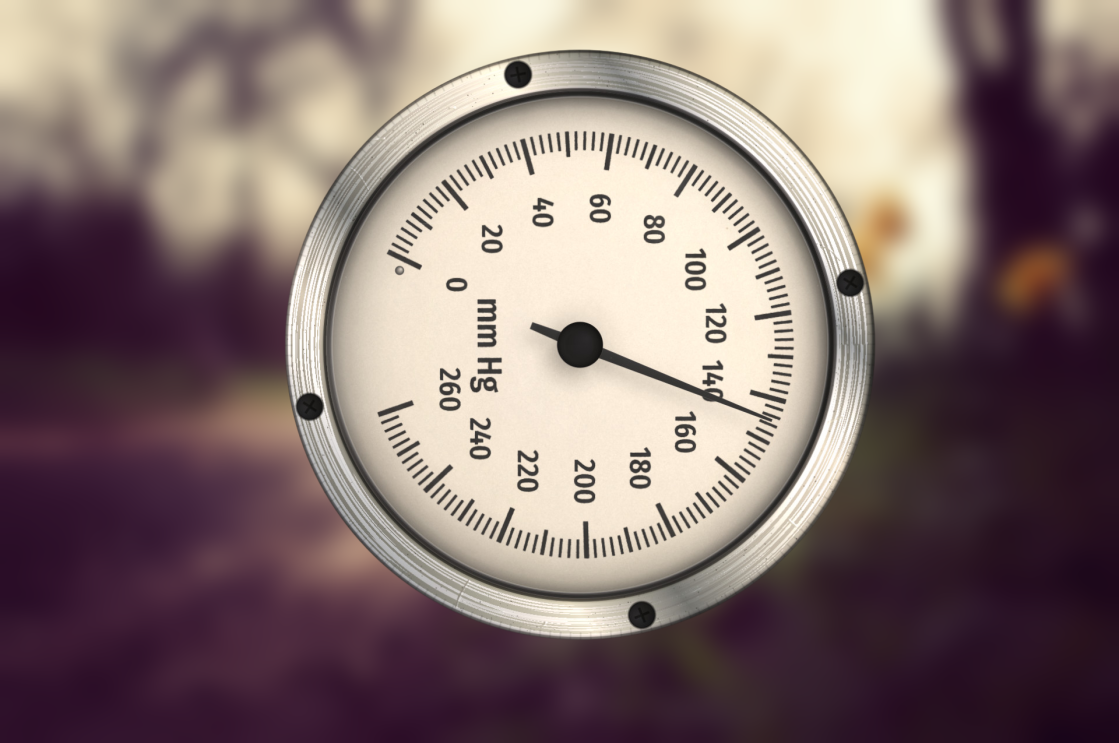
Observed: 145 mmHg
